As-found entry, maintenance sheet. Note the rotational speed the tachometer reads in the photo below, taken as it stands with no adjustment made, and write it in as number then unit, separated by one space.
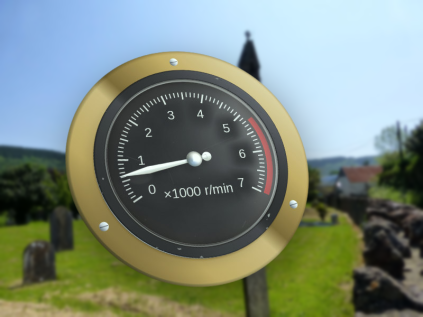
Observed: 600 rpm
